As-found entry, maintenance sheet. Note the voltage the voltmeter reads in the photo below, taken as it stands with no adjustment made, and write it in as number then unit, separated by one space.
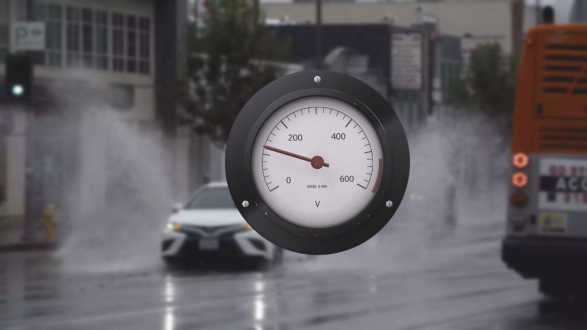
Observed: 120 V
